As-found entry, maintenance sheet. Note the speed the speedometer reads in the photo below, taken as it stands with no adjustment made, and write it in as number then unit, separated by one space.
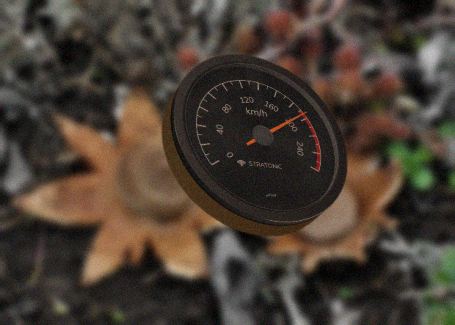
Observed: 195 km/h
